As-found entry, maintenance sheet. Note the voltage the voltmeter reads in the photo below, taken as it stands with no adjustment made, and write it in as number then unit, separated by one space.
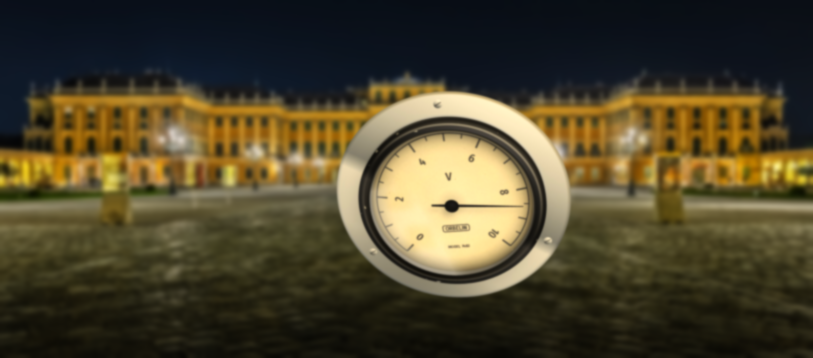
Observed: 8.5 V
